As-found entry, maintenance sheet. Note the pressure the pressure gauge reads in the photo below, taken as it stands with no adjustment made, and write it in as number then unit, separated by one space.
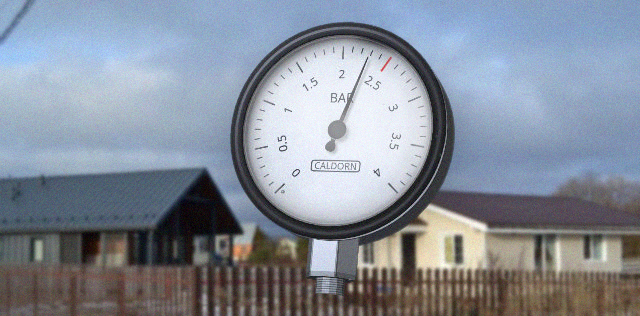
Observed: 2.3 bar
